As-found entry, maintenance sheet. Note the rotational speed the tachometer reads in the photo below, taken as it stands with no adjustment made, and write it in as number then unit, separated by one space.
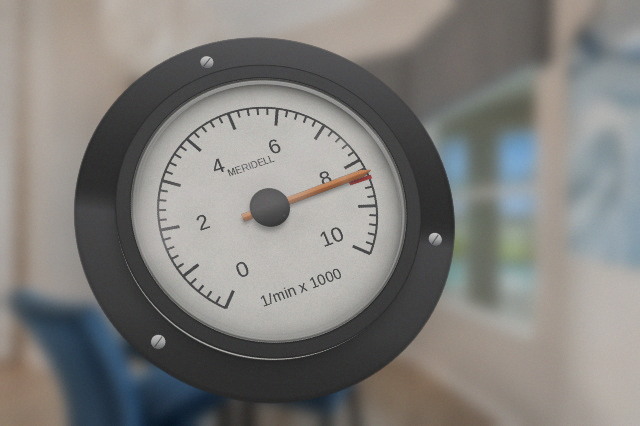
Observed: 8300 rpm
